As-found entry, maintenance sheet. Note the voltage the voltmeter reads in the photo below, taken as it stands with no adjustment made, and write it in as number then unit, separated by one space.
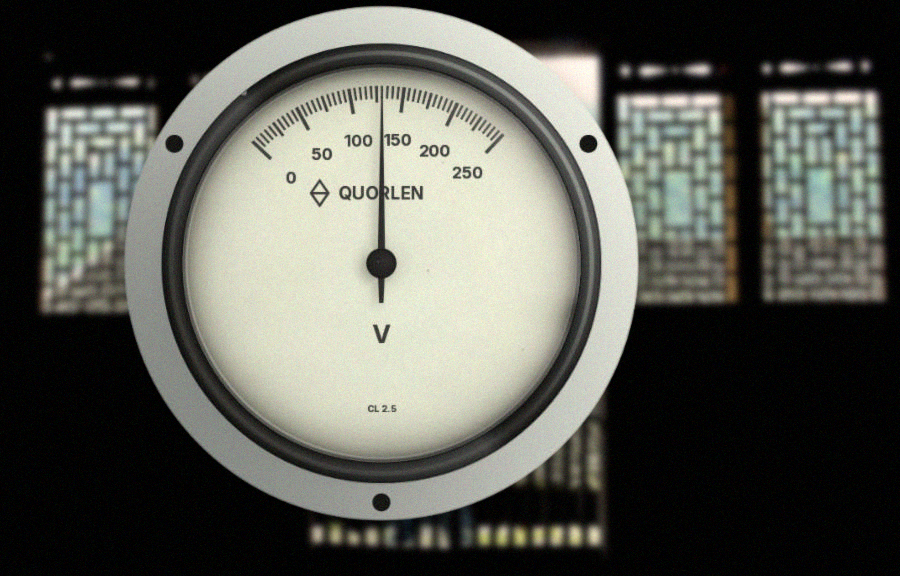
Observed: 130 V
